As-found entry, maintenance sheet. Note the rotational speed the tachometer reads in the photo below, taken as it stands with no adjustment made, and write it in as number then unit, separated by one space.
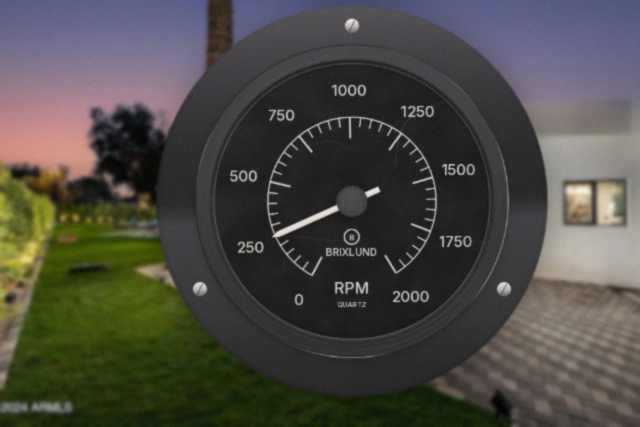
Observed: 250 rpm
